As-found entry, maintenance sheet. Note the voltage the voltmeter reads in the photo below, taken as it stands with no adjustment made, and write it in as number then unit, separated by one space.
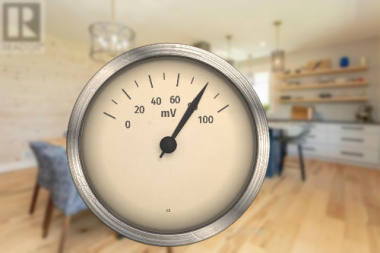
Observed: 80 mV
